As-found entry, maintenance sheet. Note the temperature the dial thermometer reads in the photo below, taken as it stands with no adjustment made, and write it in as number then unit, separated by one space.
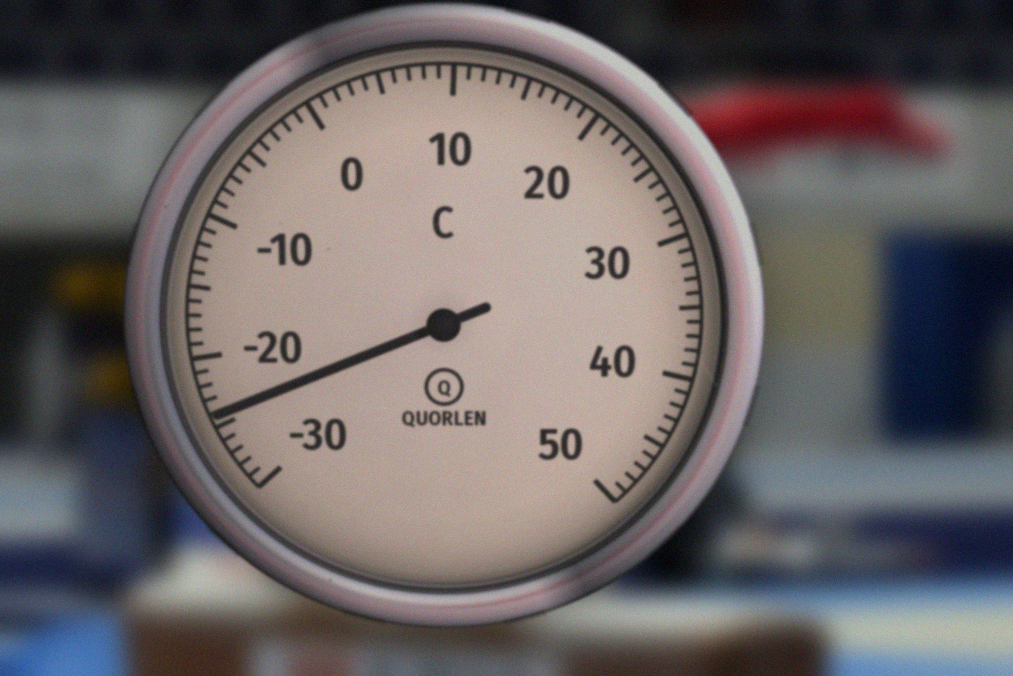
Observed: -24 °C
